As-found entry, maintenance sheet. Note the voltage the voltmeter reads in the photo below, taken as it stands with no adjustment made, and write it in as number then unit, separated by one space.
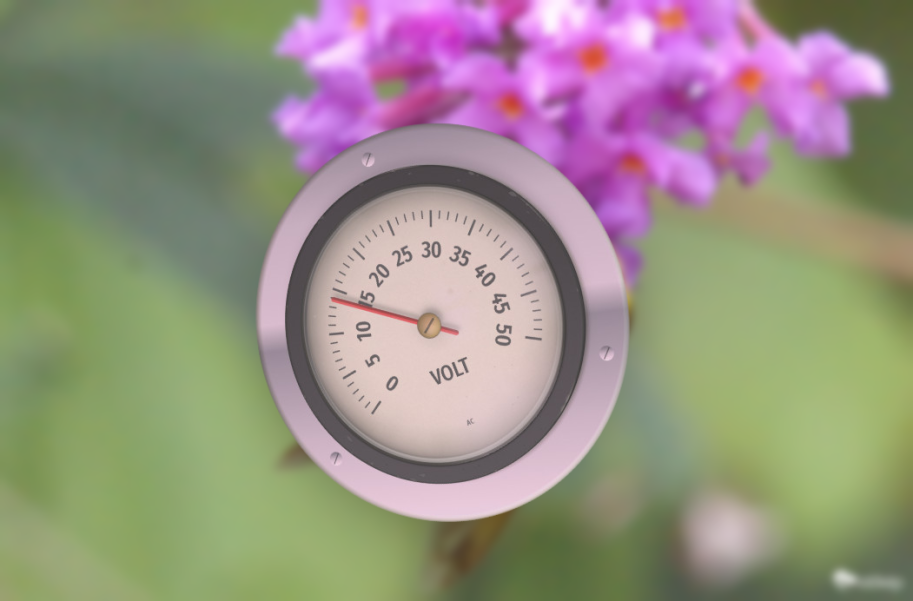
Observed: 14 V
